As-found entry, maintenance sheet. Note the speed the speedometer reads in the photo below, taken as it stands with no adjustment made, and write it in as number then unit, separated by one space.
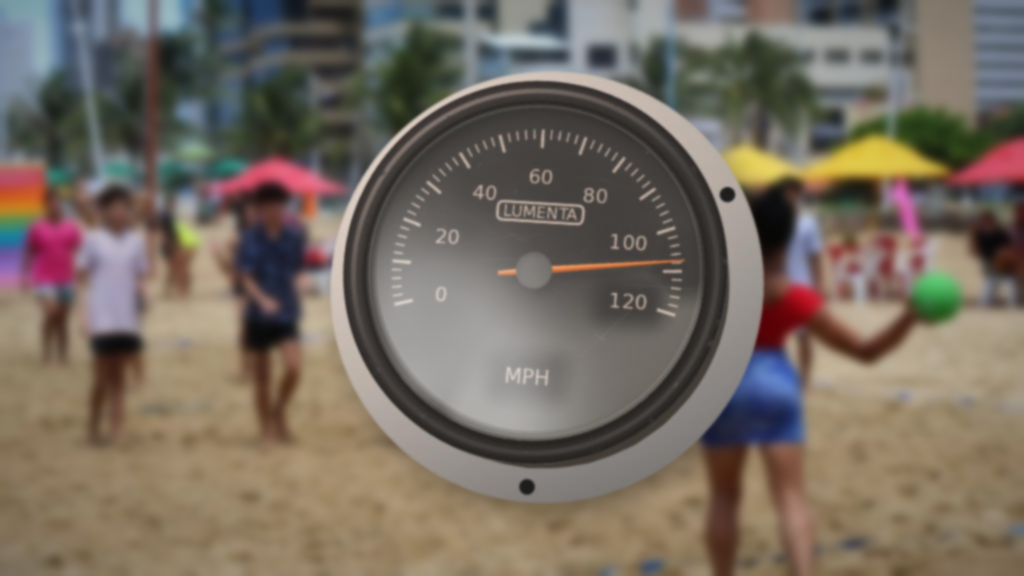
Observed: 108 mph
